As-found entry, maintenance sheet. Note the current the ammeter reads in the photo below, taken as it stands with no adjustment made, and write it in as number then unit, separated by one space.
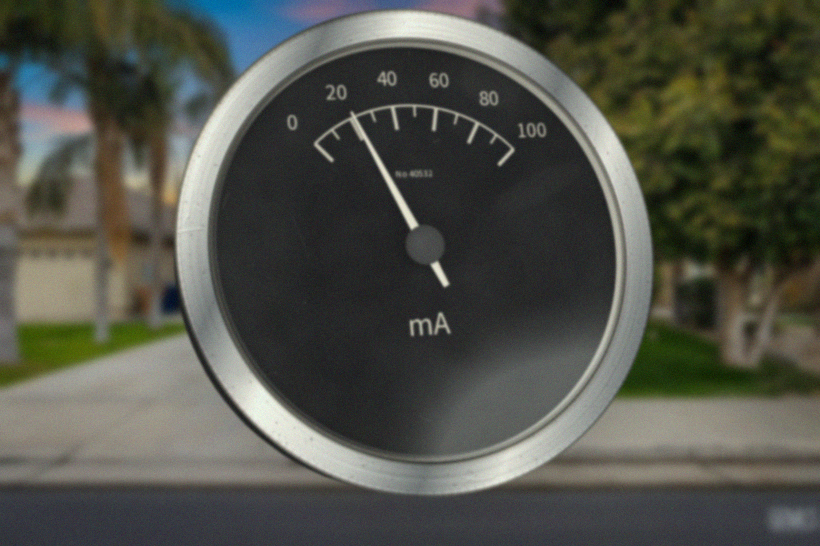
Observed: 20 mA
